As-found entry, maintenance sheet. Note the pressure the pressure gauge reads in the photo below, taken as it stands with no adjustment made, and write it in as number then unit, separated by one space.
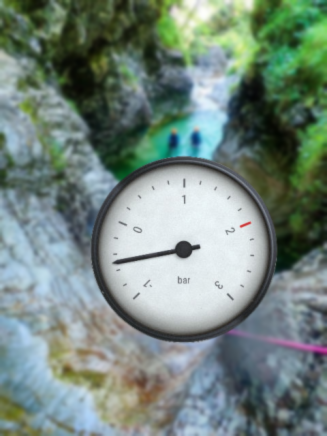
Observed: -0.5 bar
